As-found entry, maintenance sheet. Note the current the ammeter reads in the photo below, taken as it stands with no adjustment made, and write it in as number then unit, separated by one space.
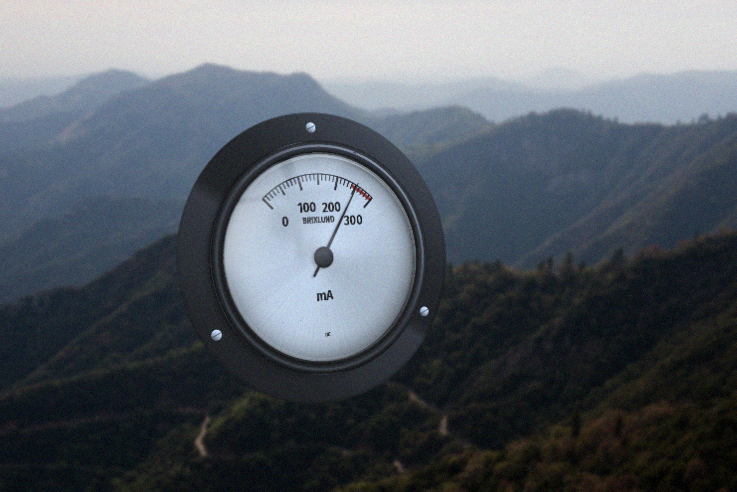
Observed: 250 mA
